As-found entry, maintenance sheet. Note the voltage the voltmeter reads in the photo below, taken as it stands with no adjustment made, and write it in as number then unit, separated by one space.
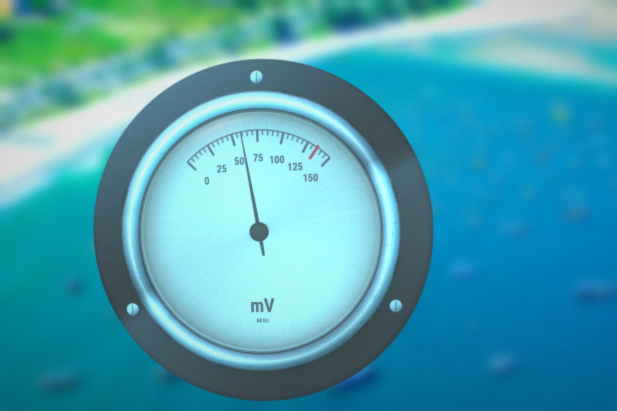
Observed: 60 mV
